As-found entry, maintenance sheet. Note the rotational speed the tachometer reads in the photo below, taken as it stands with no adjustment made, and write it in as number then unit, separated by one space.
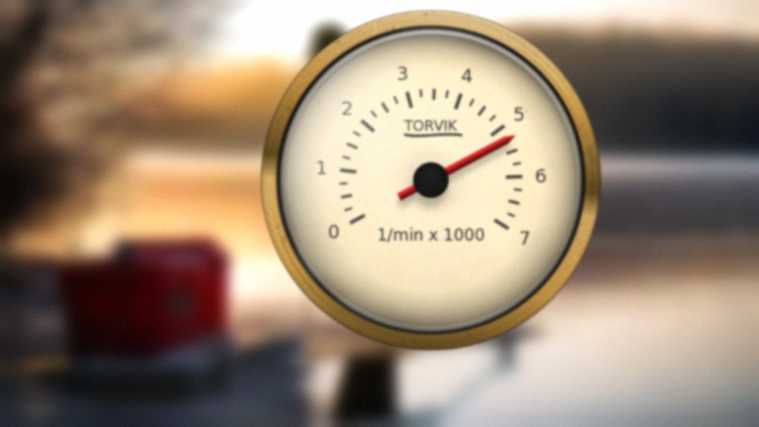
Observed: 5250 rpm
